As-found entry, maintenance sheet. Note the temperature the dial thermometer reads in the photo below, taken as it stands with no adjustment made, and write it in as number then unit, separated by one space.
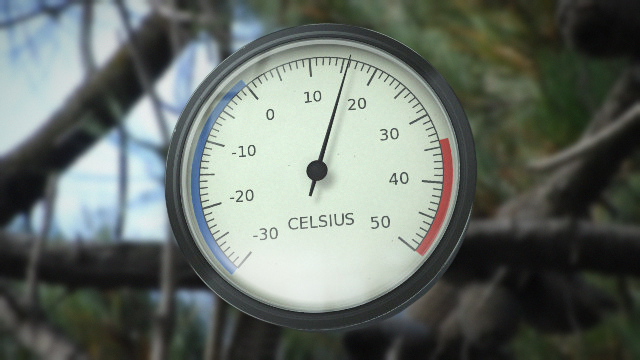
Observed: 16 °C
